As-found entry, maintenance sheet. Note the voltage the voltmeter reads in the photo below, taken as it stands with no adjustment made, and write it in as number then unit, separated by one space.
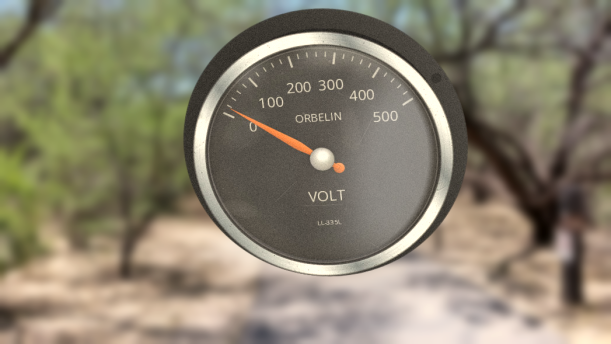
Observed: 20 V
